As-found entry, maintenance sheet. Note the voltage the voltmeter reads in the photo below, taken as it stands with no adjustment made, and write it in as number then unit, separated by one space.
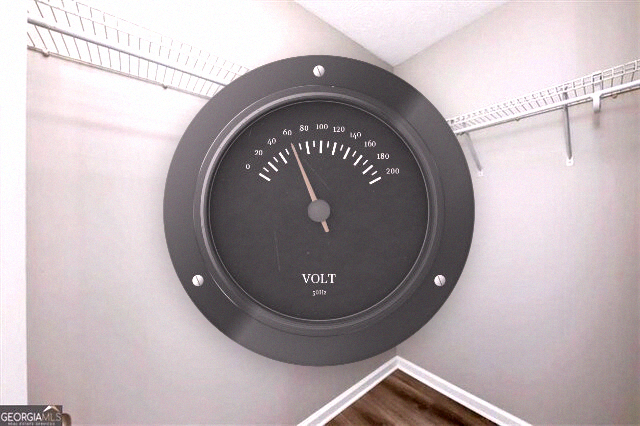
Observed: 60 V
